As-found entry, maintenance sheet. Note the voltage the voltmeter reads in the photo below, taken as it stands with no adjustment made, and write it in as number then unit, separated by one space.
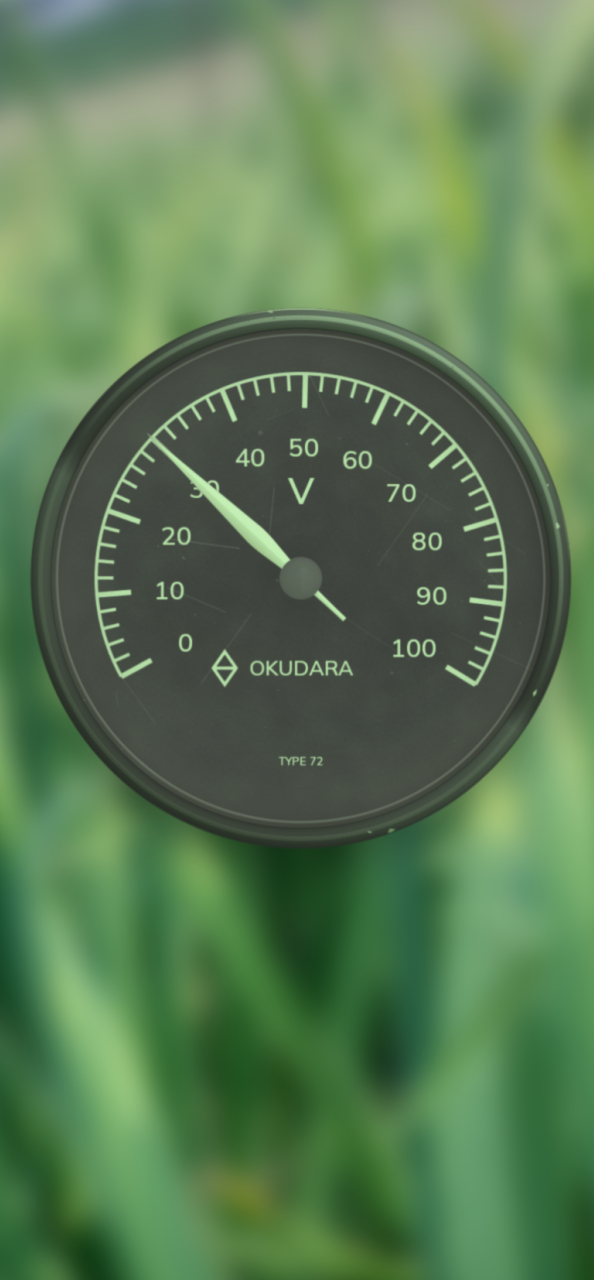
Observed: 30 V
